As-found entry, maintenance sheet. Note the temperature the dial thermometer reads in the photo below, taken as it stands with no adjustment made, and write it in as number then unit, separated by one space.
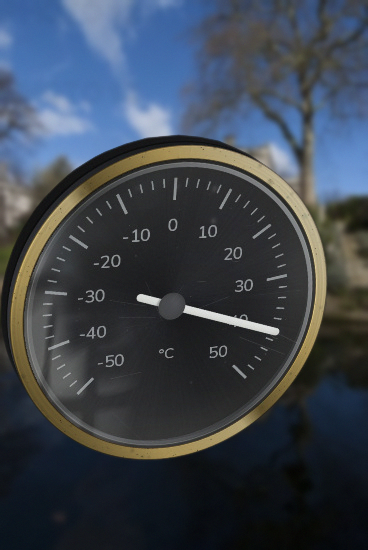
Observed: 40 °C
